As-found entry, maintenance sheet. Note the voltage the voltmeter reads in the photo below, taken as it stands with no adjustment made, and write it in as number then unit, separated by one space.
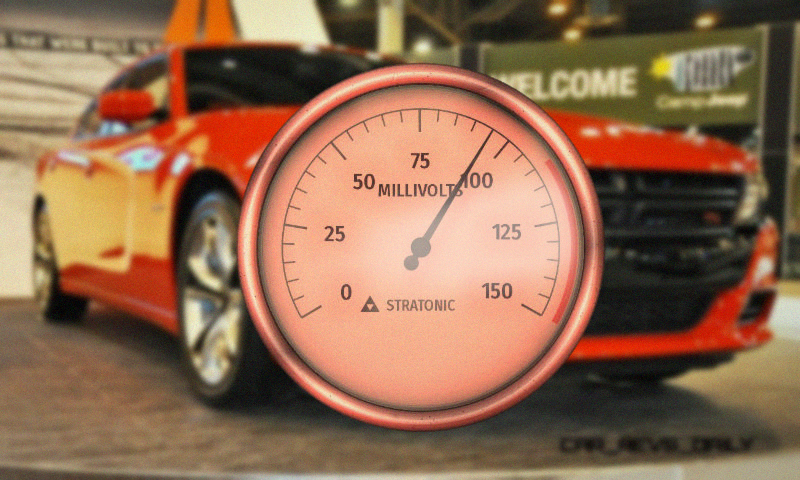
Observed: 95 mV
